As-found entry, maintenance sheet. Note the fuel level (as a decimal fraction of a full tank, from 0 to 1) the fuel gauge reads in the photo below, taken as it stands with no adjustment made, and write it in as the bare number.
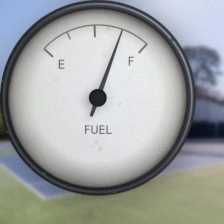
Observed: 0.75
